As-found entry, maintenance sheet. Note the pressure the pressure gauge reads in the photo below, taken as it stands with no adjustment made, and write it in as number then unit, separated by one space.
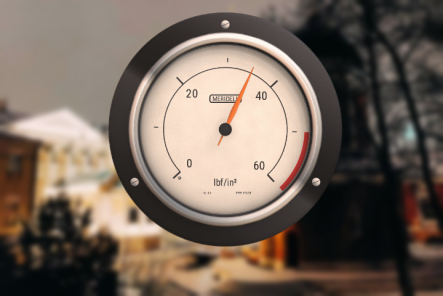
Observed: 35 psi
